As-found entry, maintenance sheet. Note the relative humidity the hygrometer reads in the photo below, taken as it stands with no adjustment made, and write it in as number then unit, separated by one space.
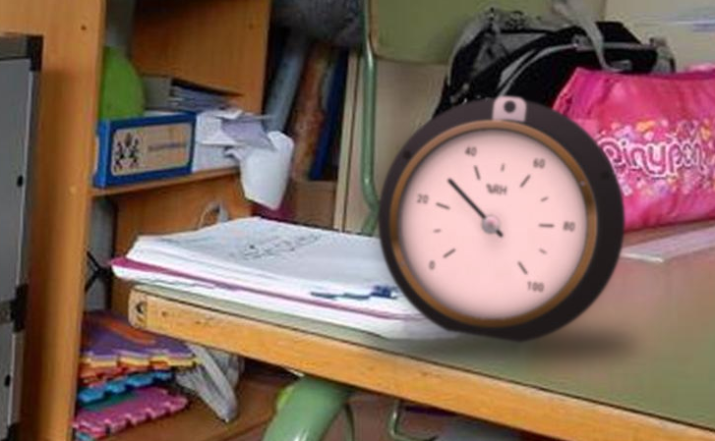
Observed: 30 %
